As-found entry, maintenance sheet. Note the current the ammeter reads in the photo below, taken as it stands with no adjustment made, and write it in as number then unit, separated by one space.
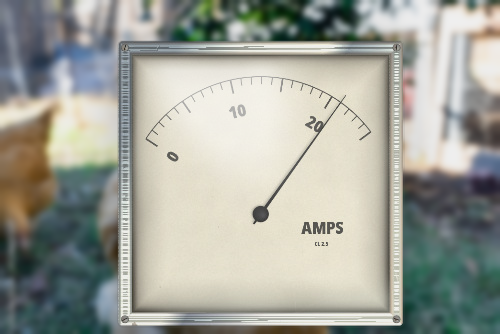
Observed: 21 A
